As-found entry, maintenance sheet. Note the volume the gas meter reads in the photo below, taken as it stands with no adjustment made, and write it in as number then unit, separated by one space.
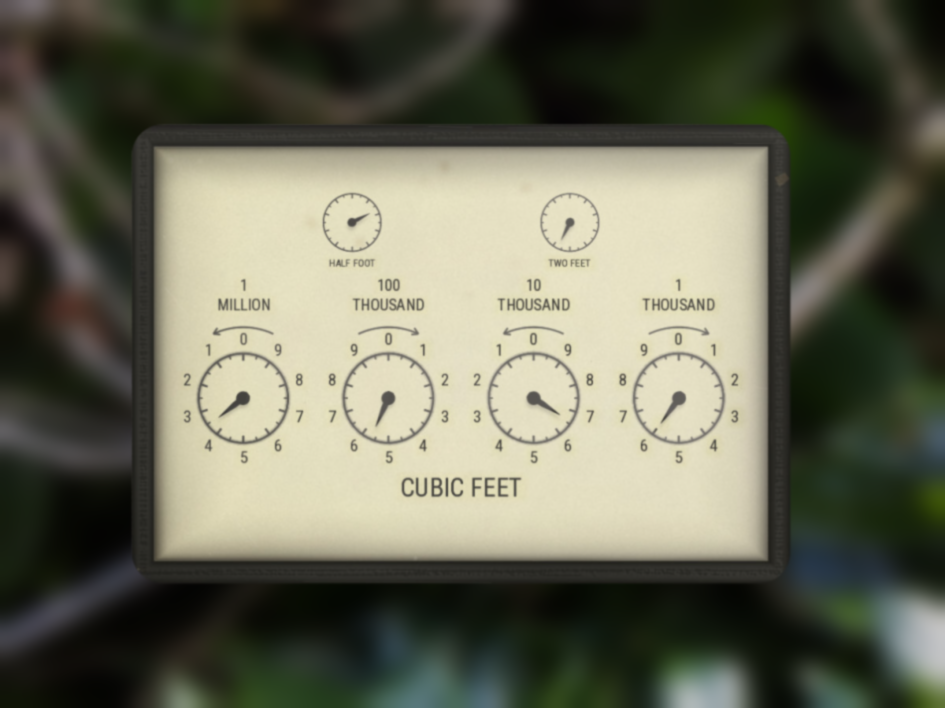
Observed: 356600 ft³
